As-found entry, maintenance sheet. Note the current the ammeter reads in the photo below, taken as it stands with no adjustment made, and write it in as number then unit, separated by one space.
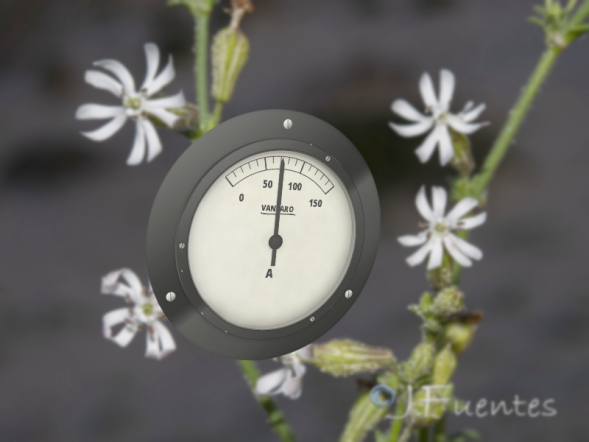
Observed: 70 A
